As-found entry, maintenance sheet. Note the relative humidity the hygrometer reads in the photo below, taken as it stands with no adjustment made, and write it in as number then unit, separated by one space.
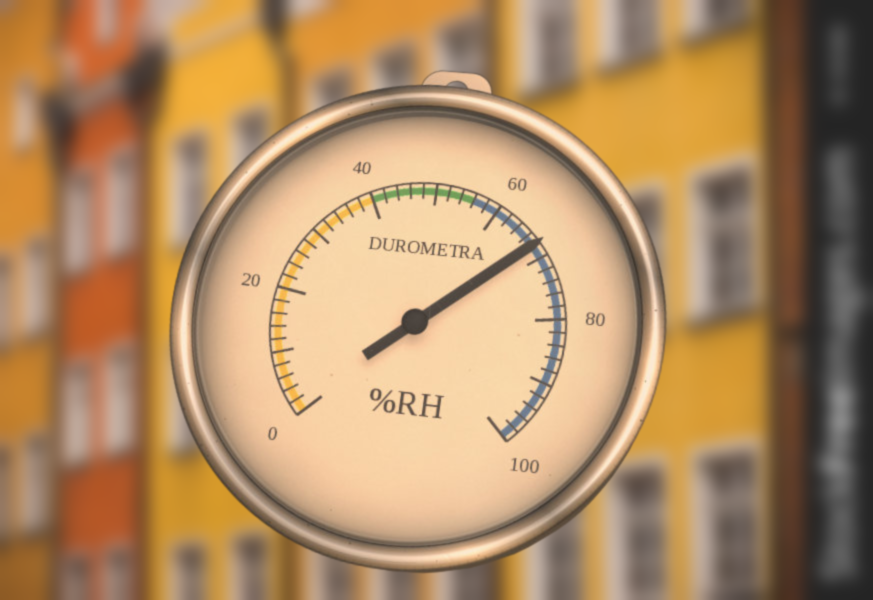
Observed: 68 %
